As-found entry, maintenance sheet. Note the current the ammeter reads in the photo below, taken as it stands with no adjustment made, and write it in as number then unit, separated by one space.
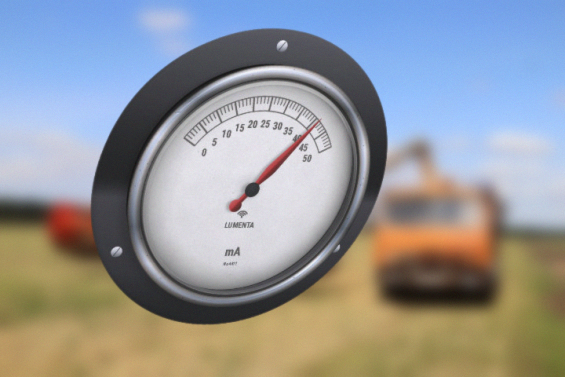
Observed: 40 mA
